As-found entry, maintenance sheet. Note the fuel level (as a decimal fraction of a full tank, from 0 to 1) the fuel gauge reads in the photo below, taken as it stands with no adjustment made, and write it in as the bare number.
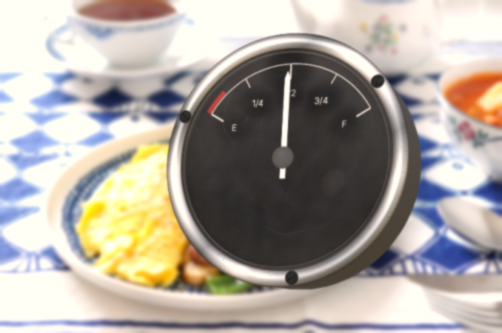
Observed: 0.5
